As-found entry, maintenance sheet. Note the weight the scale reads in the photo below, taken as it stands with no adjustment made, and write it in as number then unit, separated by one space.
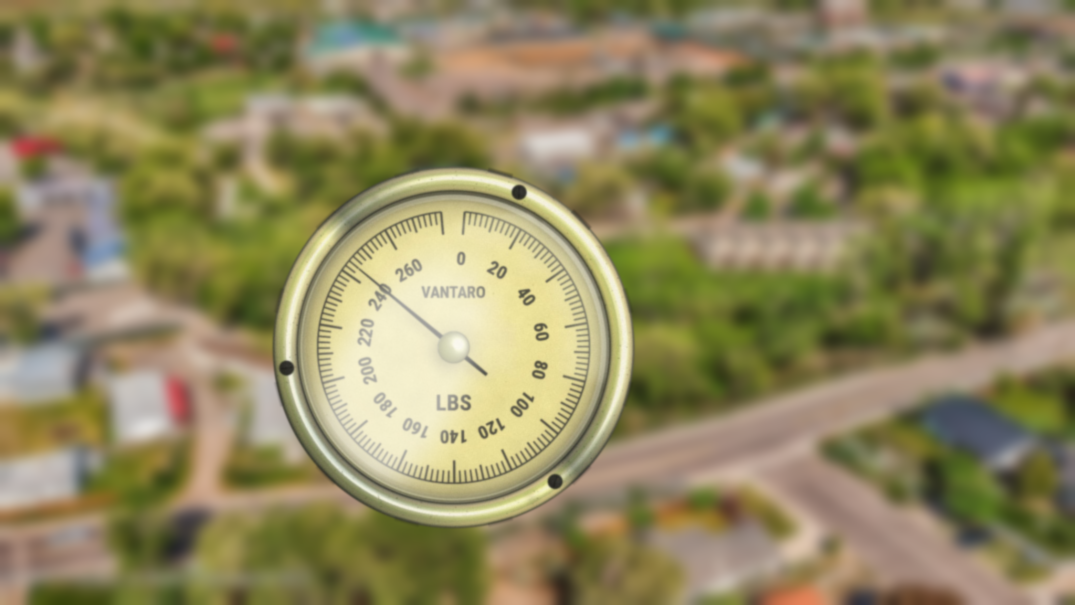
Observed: 244 lb
